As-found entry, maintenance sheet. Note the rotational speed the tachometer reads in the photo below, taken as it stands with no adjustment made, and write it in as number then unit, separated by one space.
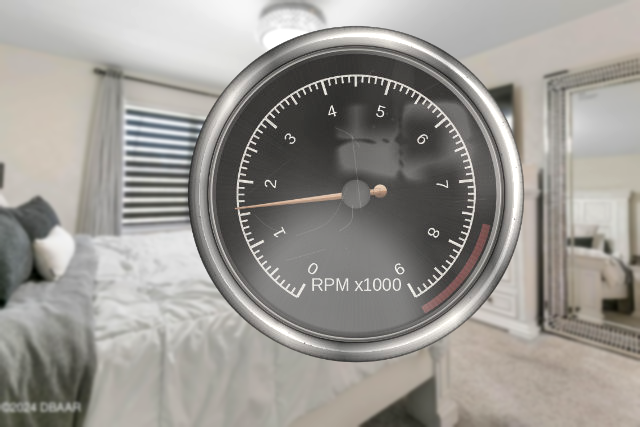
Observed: 1600 rpm
